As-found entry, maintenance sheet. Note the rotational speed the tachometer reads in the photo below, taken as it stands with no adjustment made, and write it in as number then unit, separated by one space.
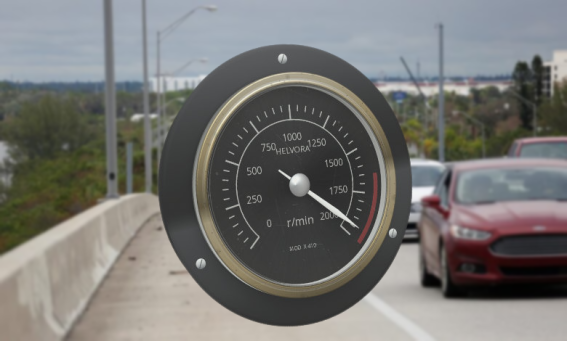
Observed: 1950 rpm
